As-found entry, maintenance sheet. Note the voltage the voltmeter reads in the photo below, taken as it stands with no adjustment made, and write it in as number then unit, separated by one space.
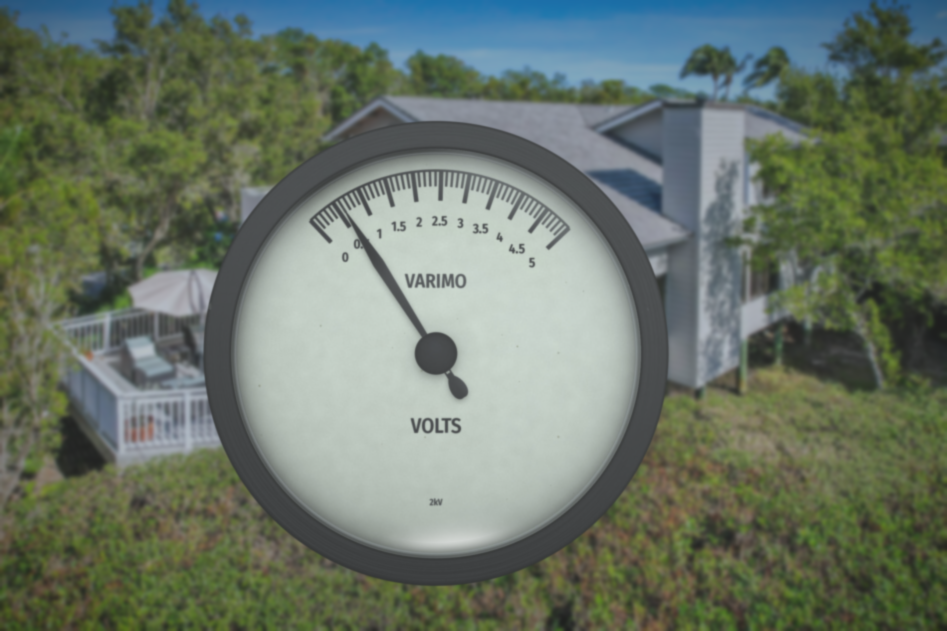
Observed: 0.6 V
